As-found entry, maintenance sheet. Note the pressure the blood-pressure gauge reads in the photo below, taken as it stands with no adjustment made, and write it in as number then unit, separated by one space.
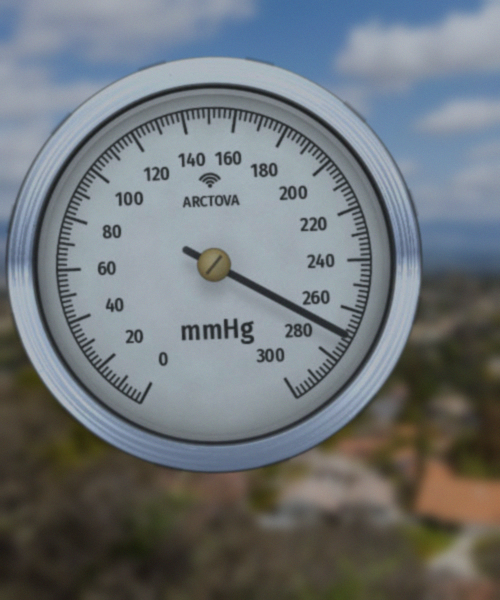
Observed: 270 mmHg
